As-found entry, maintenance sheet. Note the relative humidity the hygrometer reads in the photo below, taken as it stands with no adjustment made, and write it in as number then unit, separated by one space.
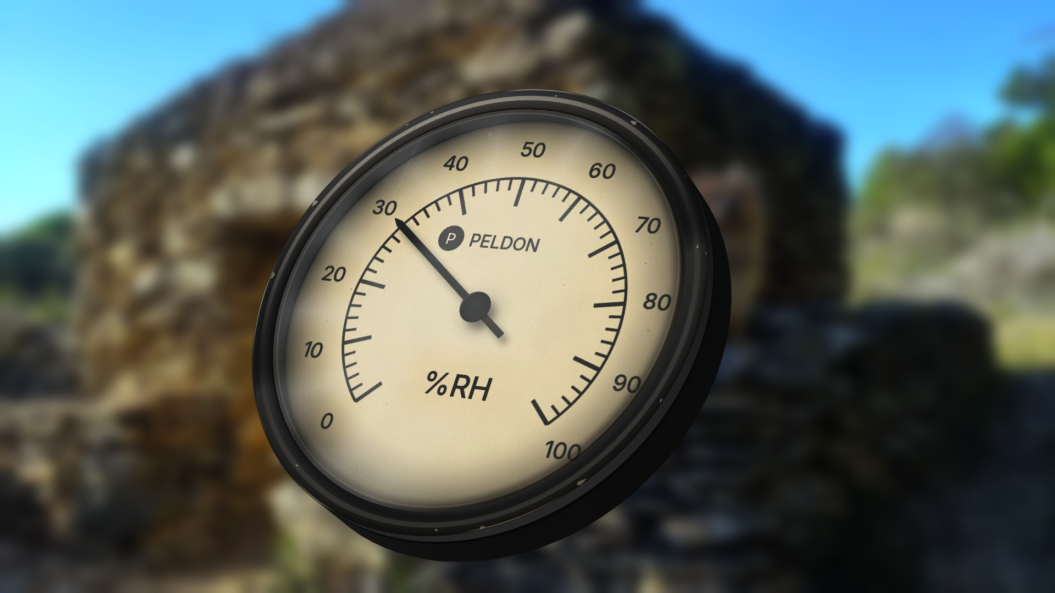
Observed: 30 %
